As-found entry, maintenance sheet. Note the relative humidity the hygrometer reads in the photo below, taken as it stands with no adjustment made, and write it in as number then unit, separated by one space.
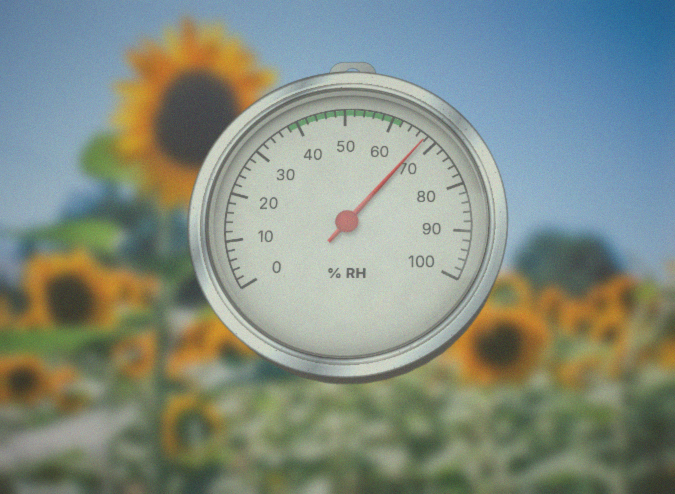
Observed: 68 %
